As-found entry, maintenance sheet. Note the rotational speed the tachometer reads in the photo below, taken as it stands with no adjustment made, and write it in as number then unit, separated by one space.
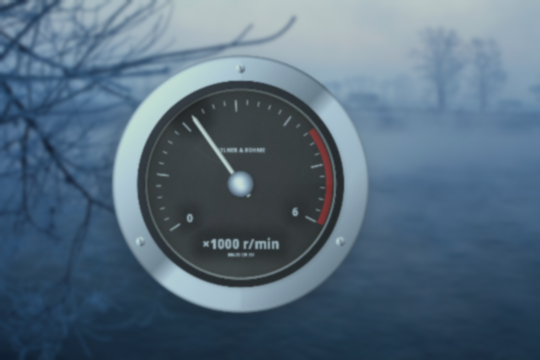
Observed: 2200 rpm
